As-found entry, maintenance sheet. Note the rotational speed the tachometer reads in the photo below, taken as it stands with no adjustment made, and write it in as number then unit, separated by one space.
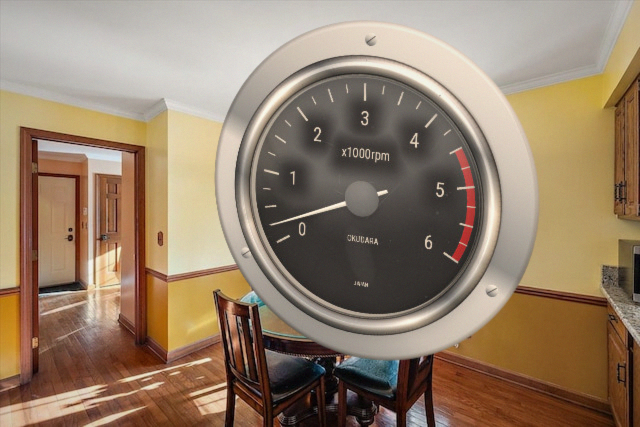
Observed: 250 rpm
